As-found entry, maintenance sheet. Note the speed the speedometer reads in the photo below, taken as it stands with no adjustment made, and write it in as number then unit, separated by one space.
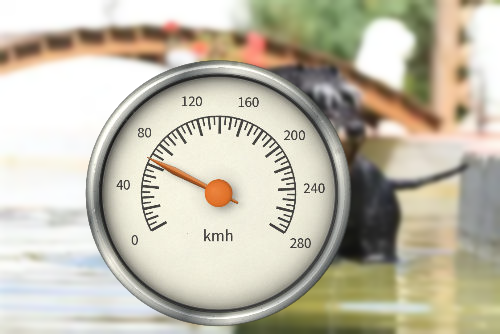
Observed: 65 km/h
